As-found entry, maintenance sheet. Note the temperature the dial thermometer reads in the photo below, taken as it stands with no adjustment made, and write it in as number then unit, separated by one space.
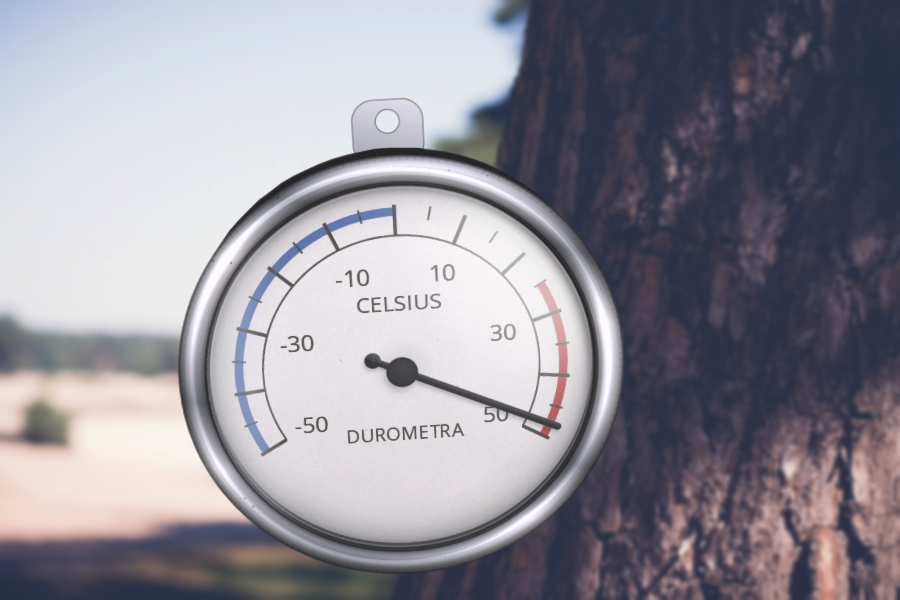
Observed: 47.5 °C
